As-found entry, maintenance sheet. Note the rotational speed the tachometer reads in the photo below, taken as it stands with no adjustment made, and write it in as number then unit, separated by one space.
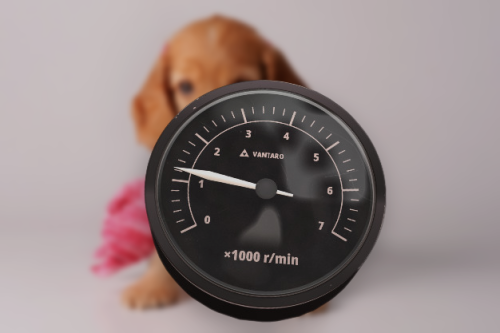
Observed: 1200 rpm
